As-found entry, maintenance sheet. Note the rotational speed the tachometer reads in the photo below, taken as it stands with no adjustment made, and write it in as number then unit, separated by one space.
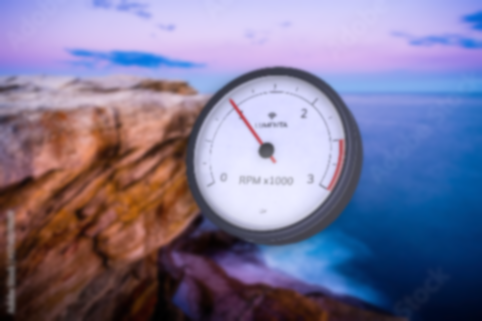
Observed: 1000 rpm
